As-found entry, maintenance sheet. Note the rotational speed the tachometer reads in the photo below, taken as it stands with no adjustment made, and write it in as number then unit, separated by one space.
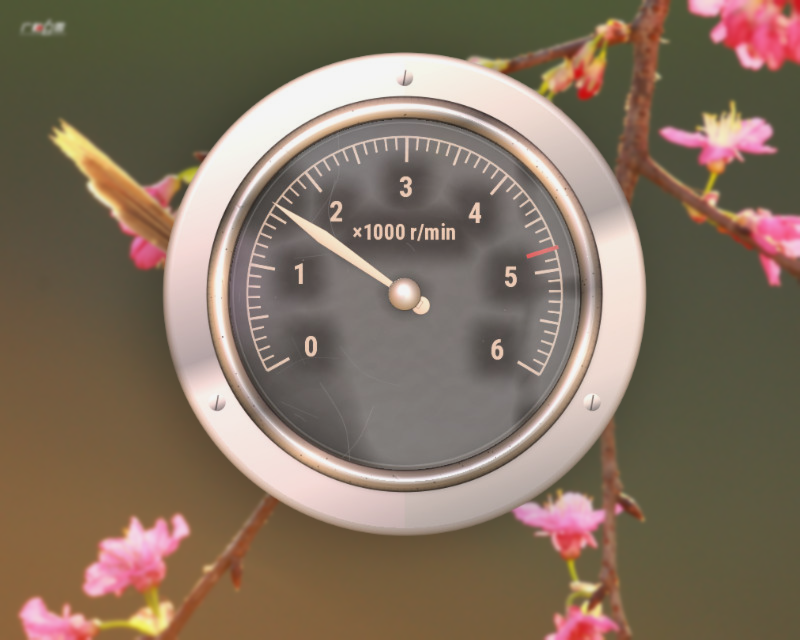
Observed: 1600 rpm
